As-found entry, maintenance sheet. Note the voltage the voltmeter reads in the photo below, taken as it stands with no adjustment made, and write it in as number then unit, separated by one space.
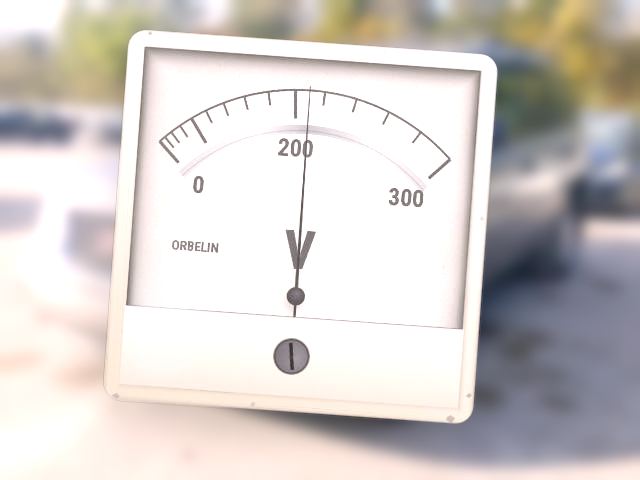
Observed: 210 V
